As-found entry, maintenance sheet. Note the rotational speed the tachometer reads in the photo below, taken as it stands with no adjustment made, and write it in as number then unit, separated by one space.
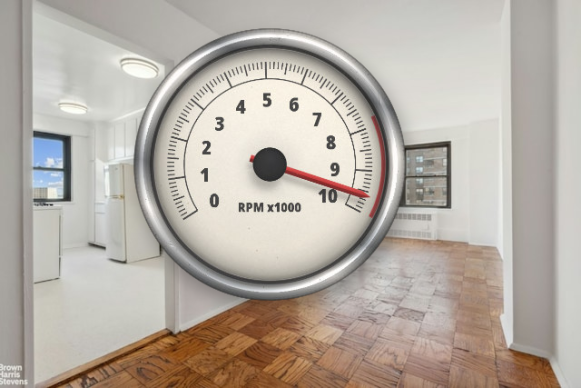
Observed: 9600 rpm
